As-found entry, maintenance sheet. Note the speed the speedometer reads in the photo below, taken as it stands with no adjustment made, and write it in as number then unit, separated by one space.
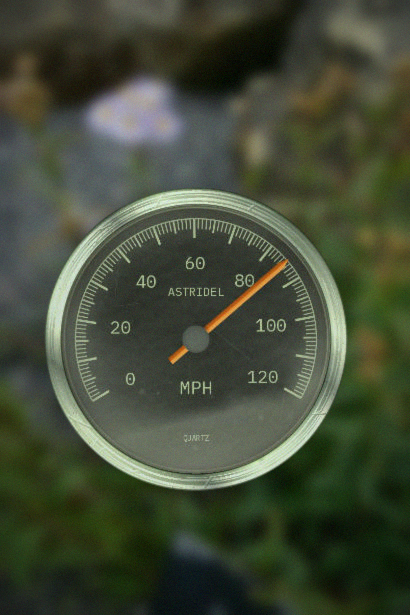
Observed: 85 mph
